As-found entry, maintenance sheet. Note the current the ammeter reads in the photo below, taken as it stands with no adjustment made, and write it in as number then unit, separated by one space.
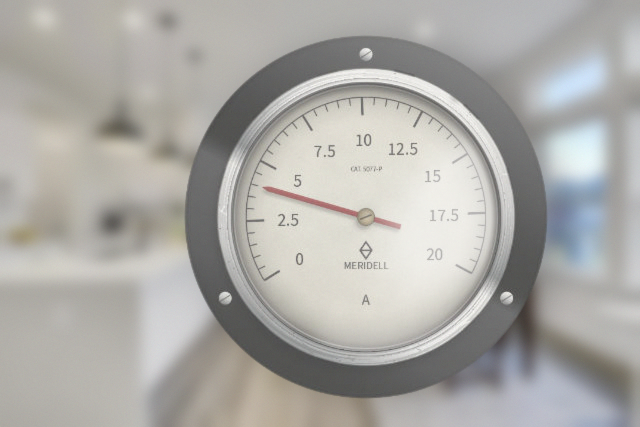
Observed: 4 A
